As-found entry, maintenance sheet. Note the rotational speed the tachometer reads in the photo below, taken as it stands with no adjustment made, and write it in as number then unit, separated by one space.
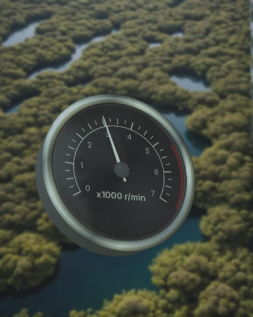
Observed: 3000 rpm
